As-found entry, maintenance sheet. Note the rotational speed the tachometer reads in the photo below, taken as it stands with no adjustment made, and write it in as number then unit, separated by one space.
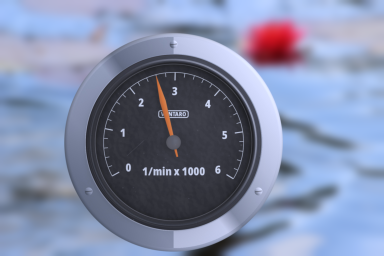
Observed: 2600 rpm
